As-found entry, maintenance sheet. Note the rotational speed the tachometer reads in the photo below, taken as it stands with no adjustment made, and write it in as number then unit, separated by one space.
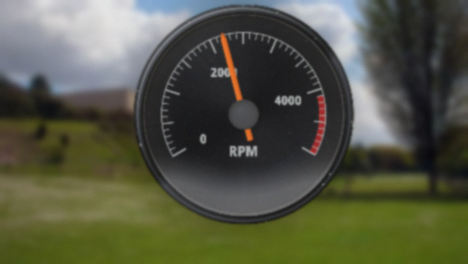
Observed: 2200 rpm
